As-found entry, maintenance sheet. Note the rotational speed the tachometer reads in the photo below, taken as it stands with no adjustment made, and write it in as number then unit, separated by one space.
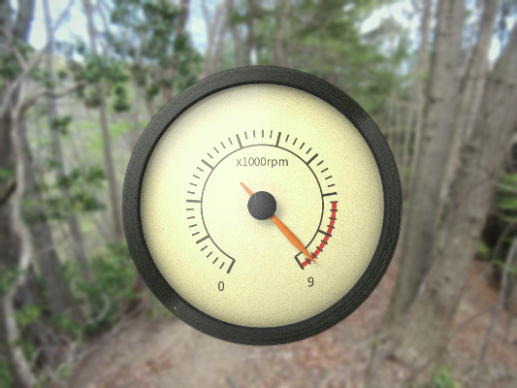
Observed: 8700 rpm
